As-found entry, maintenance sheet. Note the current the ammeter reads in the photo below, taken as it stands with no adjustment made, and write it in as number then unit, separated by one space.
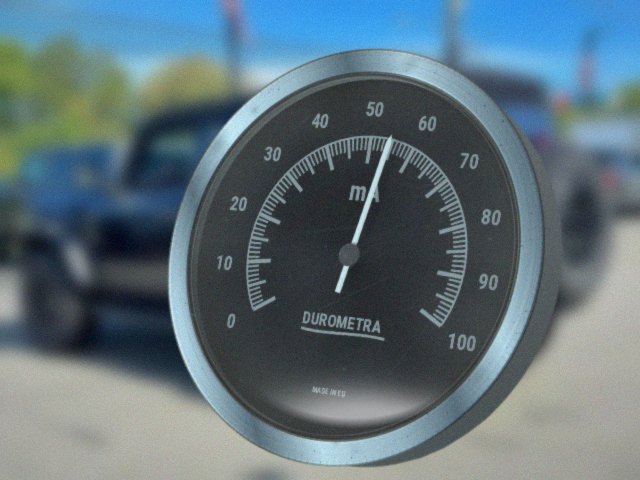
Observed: 55 mA
